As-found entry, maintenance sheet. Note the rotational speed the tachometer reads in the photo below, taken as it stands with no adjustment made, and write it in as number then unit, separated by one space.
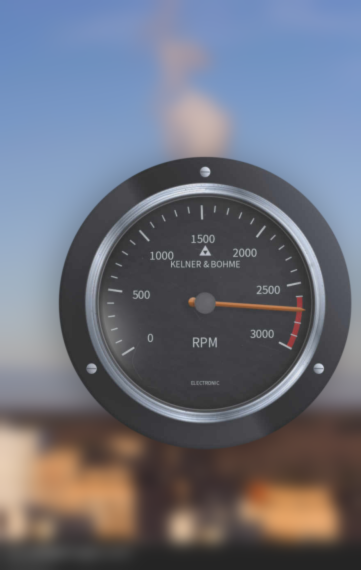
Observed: 2700 rpm
